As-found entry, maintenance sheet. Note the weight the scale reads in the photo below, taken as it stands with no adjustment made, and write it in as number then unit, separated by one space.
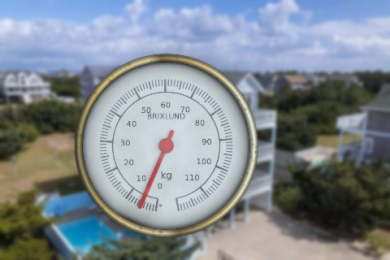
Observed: 5 kg
